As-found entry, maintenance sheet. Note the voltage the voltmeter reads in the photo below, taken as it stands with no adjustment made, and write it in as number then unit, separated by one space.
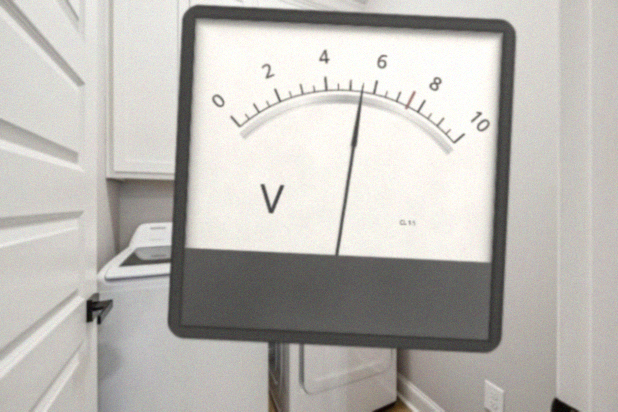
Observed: 5.5 V
